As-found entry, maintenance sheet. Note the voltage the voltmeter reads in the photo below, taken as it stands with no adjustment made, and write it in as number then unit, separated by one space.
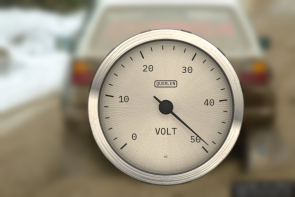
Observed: 49 V
